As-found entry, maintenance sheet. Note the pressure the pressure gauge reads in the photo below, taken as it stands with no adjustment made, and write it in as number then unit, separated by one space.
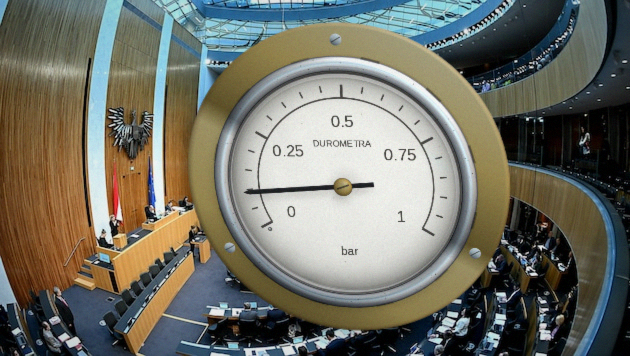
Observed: 0.1 bar
